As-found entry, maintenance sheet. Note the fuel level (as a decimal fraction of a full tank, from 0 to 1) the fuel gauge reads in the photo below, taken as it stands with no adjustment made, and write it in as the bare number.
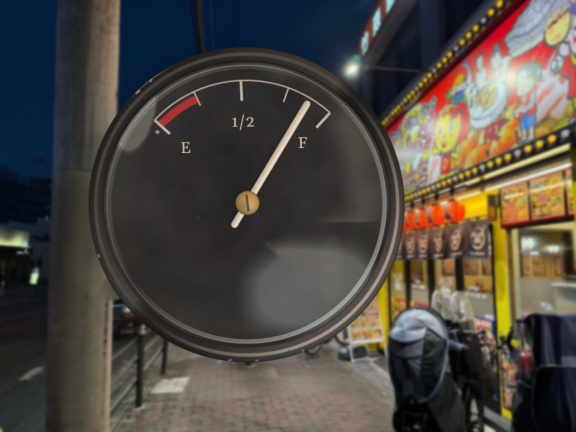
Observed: 0.875
